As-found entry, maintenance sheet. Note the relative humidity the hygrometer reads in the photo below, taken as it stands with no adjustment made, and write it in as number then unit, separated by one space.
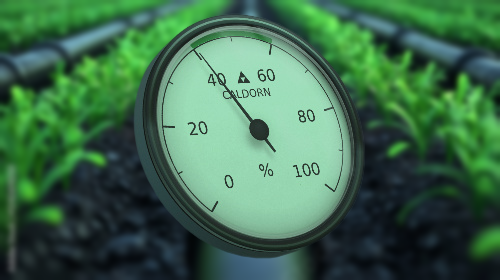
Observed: 40 %
